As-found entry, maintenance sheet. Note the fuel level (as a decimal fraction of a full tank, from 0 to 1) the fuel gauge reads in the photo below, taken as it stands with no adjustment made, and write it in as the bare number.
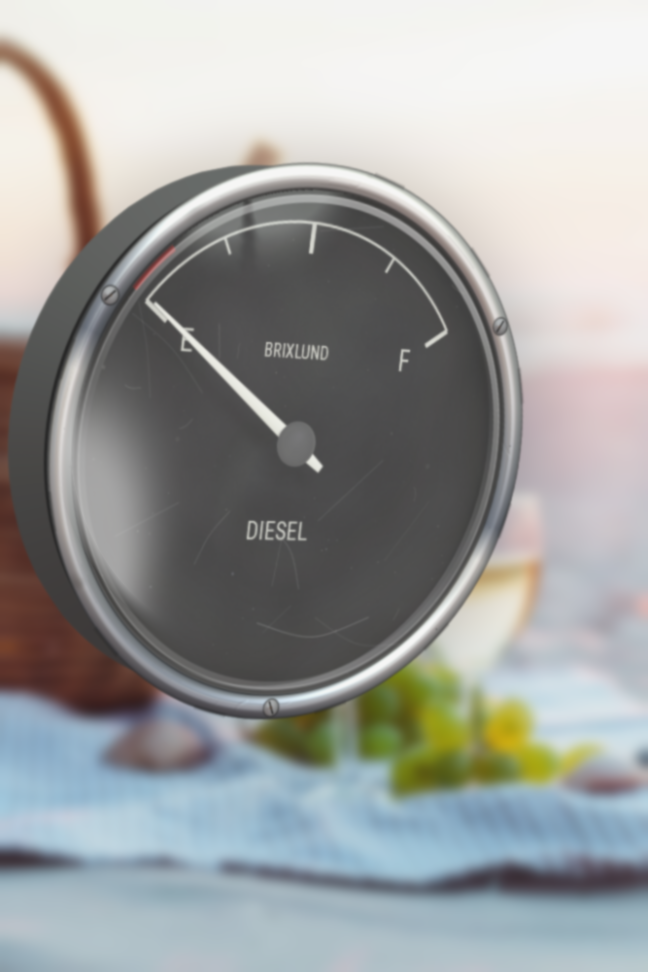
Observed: 0
